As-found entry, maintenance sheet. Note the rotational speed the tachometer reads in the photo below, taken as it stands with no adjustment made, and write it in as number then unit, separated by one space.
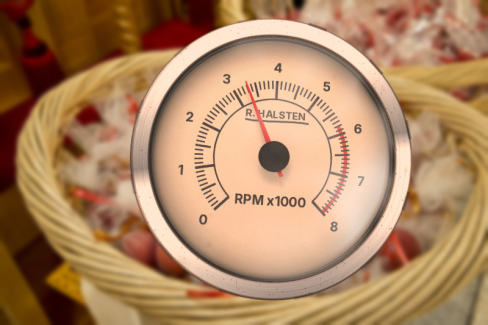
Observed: 3300 rpm
